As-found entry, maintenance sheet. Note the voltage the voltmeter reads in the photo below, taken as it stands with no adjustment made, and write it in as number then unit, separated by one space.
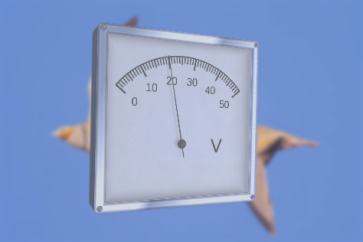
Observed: 20 V
